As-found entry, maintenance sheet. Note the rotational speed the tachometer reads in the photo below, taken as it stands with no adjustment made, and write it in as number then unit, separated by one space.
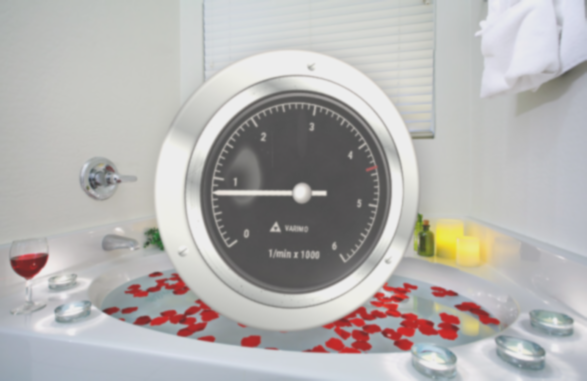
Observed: 800 rpm
